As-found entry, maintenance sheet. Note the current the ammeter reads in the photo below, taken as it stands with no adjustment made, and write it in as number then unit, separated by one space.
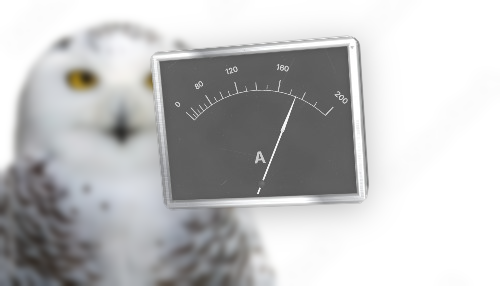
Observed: 175 A
